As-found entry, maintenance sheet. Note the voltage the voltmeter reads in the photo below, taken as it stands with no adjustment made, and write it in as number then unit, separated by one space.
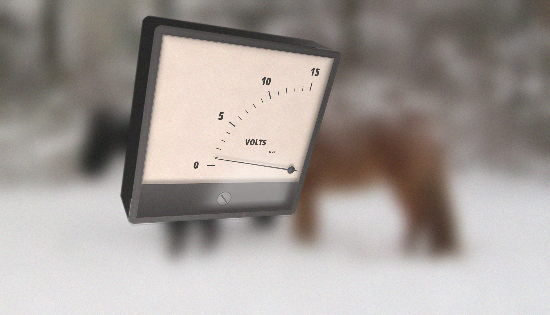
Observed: 1 V
